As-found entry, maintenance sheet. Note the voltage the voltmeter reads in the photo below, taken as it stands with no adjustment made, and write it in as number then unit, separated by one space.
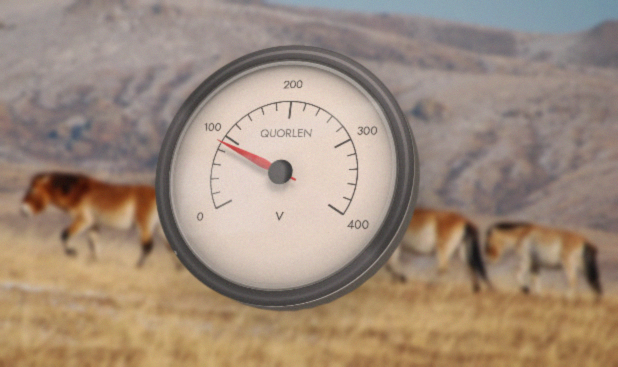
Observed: 90 V
